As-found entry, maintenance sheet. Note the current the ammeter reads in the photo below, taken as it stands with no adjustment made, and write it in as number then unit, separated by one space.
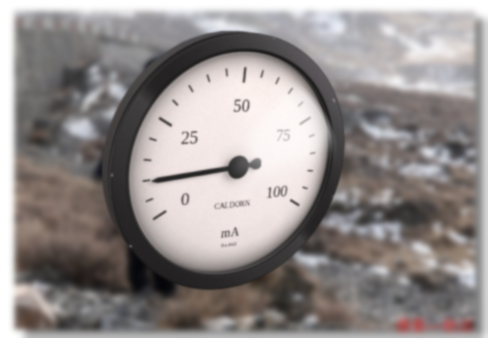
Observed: 10 mA
